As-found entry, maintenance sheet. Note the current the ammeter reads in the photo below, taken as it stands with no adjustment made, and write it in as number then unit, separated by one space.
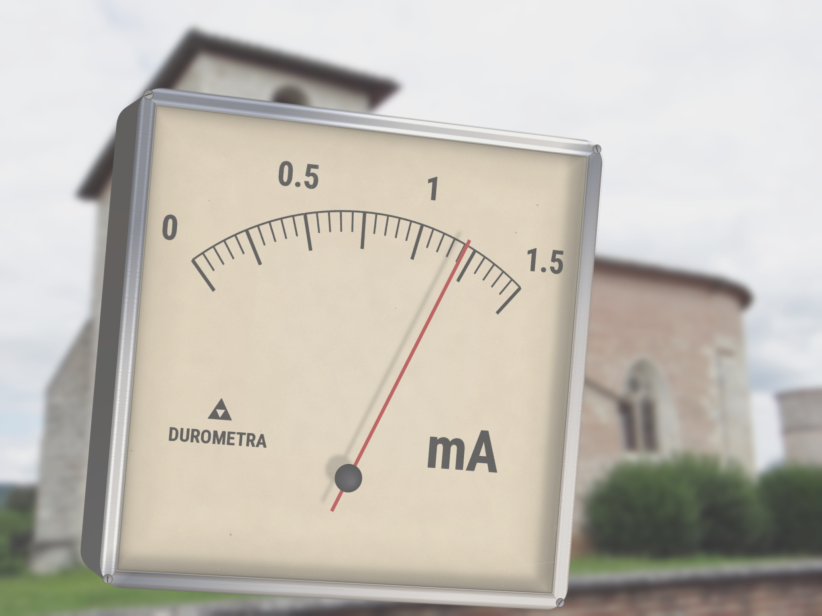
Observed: 1.2 mA
